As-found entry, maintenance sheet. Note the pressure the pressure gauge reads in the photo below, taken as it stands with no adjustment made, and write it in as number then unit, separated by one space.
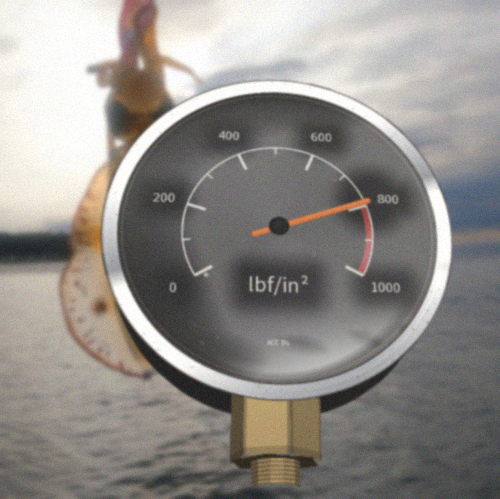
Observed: 800 psi
